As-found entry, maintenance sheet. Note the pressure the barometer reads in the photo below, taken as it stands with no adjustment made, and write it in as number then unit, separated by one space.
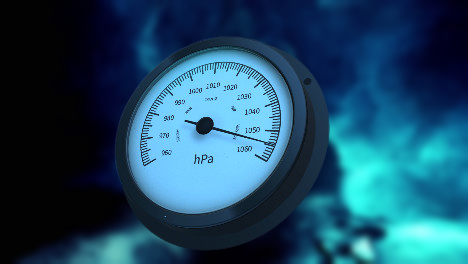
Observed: 1055 hPa
